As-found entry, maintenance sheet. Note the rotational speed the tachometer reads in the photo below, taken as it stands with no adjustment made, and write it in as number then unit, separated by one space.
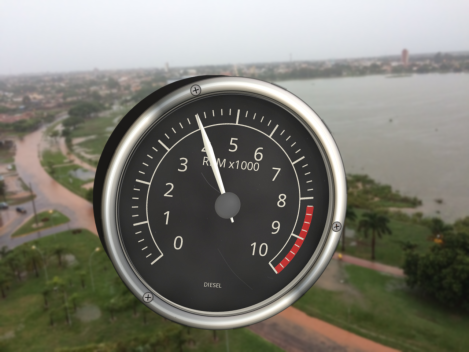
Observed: 4000 rpm
